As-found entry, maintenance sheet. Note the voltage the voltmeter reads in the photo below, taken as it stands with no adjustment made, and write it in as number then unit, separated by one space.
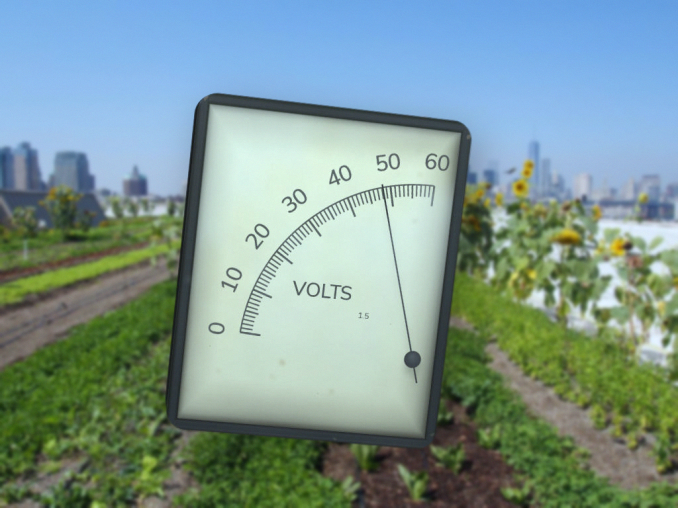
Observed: 48 V
